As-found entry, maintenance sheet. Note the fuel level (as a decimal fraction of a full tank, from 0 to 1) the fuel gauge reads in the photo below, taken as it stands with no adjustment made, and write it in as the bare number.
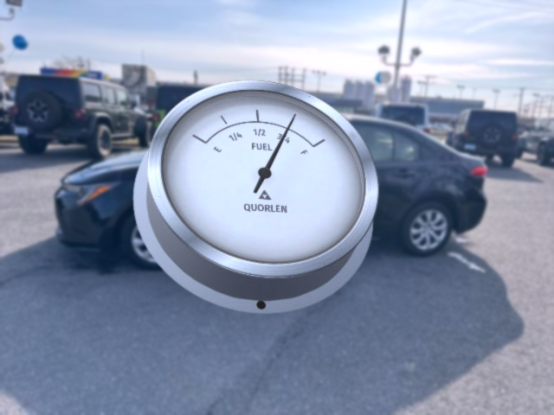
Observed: 0.75
